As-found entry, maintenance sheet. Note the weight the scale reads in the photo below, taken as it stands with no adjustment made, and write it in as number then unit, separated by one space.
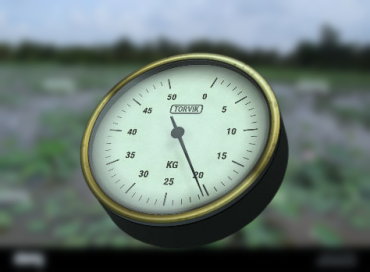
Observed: 20.5 kg
